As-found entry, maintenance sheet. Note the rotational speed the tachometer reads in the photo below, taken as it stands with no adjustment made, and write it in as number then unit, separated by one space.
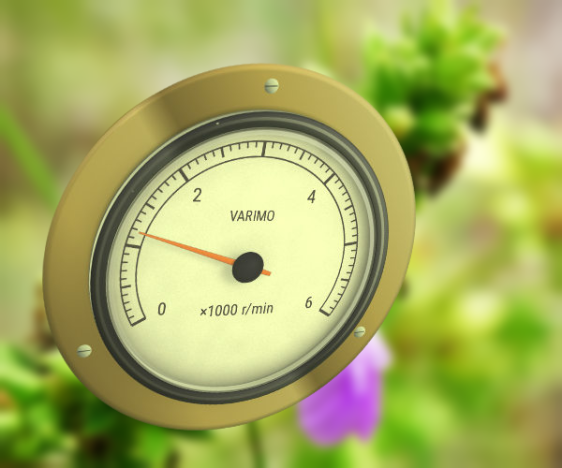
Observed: 1200 rpm
